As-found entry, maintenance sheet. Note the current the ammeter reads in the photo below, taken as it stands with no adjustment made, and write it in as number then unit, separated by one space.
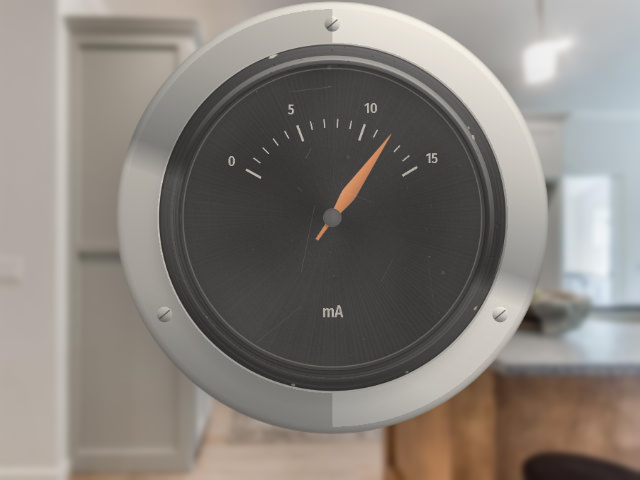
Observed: 12 mA
